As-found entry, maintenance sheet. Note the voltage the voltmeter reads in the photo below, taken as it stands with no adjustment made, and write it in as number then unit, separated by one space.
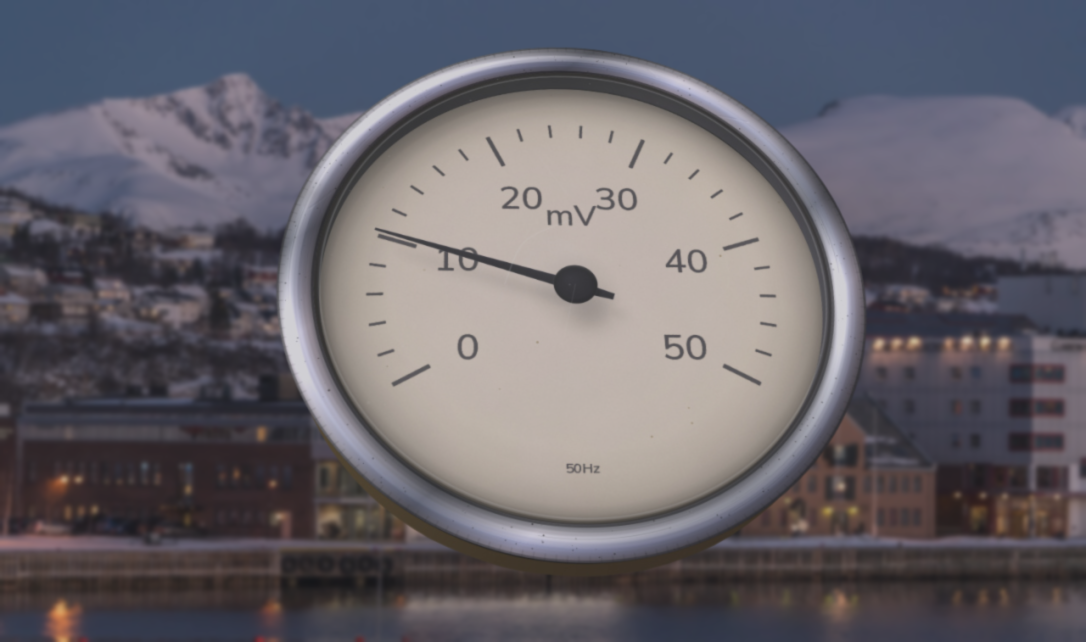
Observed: 10 mV
